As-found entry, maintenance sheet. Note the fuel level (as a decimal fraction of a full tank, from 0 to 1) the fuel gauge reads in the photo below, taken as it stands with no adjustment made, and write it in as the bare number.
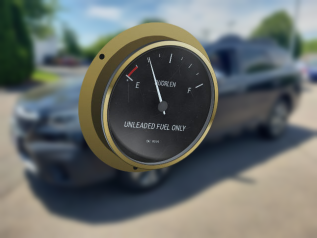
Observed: 0.25
